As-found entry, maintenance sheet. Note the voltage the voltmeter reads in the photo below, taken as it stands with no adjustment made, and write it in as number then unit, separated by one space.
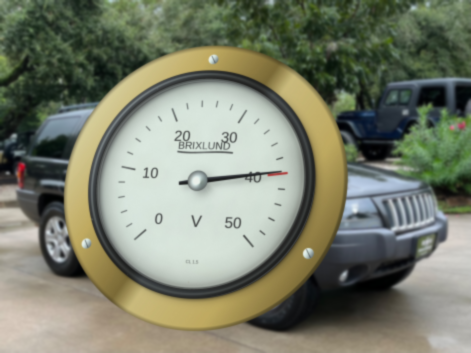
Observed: 40 V
